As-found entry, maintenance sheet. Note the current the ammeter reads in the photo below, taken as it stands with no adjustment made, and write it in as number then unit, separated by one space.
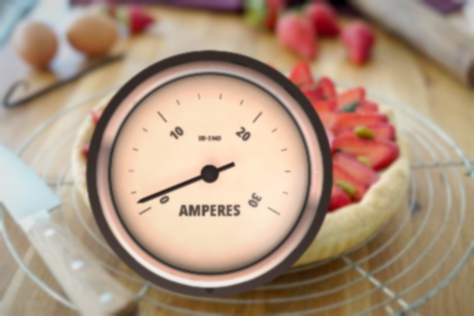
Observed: 1 A
